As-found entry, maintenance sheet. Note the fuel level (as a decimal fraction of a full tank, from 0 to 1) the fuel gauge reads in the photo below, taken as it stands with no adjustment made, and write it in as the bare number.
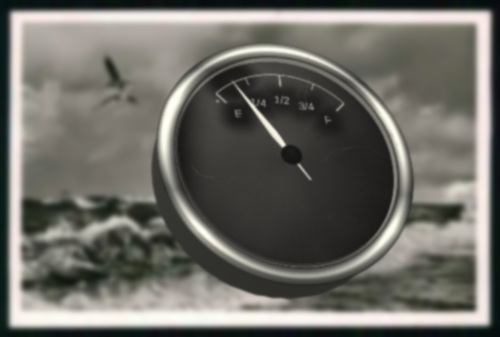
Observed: 0.125
